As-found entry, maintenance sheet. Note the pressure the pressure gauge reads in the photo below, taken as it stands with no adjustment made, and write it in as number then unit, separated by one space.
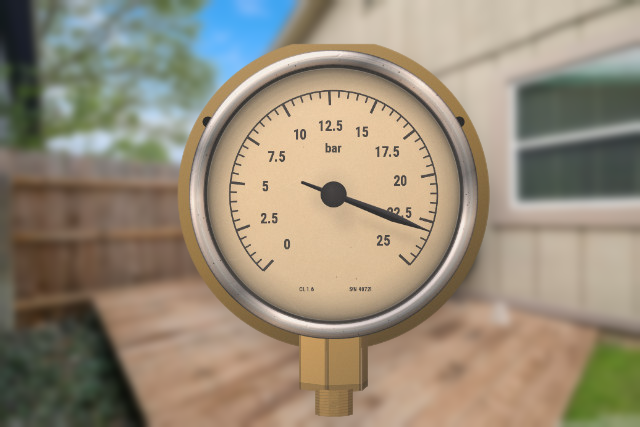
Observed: 23 bar
